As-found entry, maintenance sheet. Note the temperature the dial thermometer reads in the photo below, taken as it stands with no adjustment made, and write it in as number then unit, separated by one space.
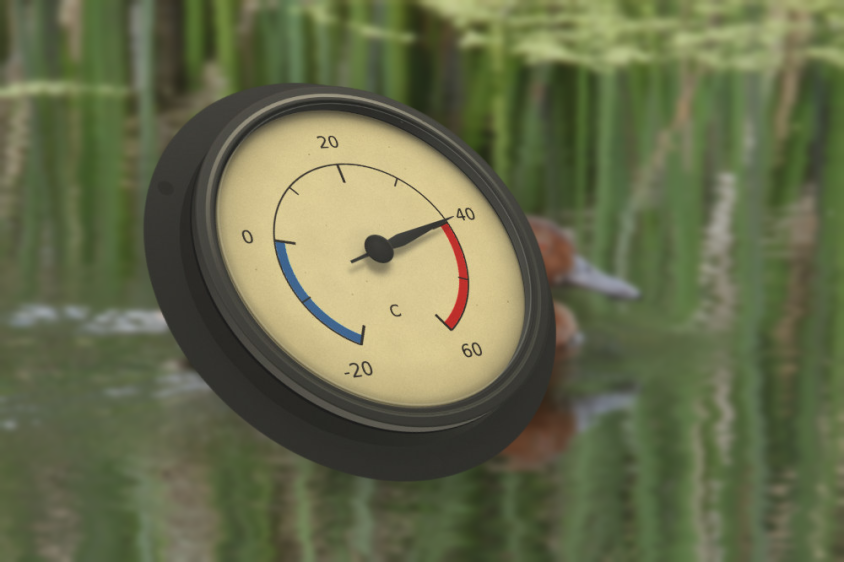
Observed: 40 °C
